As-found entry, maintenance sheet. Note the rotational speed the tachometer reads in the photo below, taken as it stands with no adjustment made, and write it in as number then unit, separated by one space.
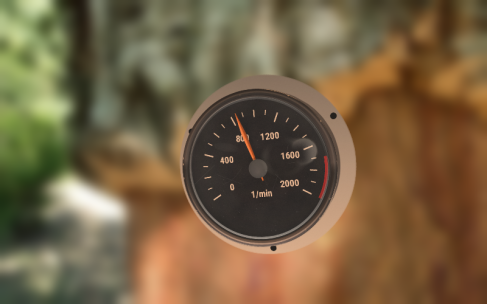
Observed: 850 rpm
